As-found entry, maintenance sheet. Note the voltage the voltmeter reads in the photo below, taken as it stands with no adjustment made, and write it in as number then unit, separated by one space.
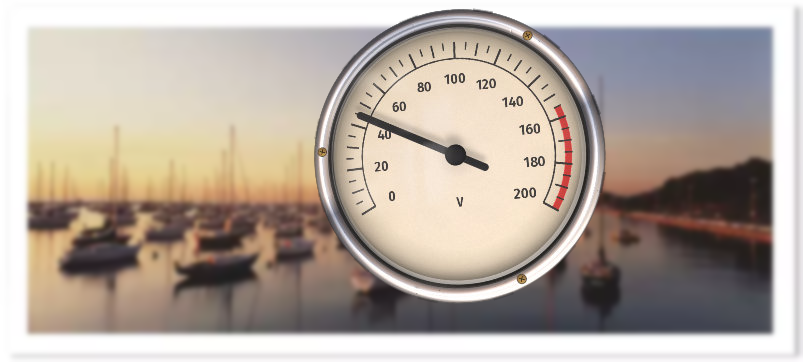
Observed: 45 V
